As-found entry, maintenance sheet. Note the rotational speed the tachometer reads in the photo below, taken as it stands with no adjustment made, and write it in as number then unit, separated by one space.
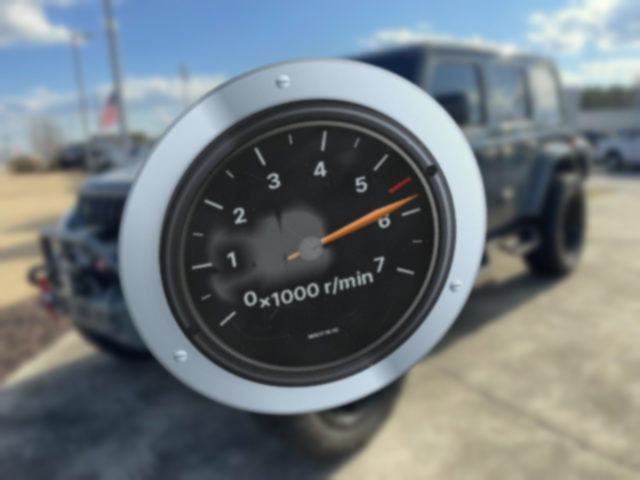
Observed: 5750 rpm
